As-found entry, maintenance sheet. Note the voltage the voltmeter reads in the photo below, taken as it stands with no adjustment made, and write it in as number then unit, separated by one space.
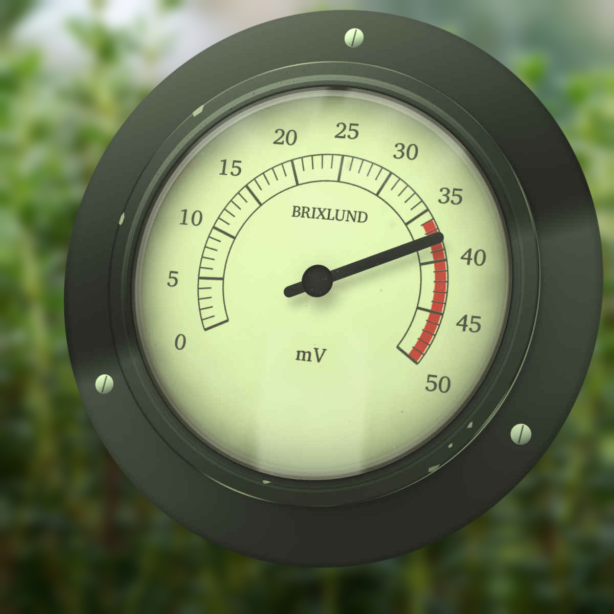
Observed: 38 mV
